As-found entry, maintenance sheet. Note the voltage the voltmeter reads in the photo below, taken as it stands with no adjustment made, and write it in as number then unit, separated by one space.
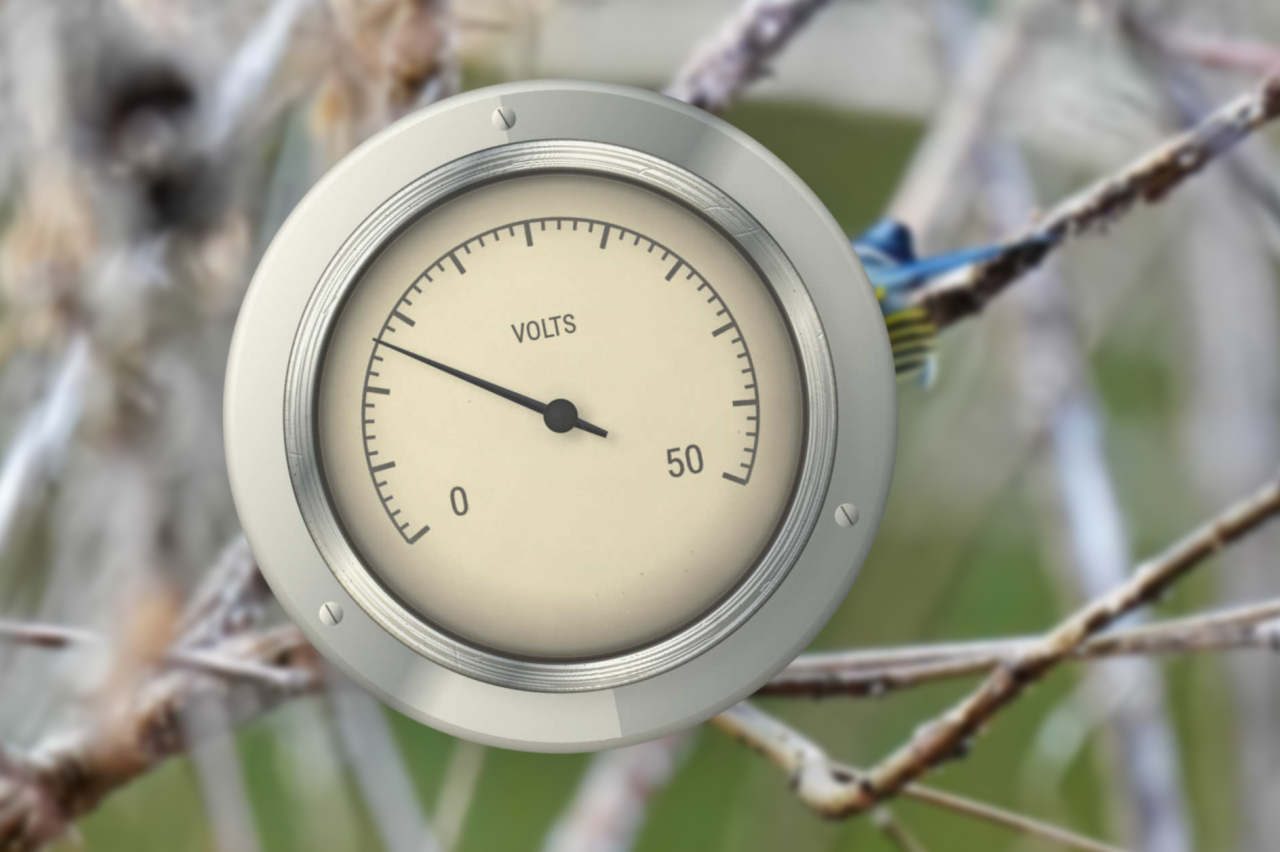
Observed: 13 V
